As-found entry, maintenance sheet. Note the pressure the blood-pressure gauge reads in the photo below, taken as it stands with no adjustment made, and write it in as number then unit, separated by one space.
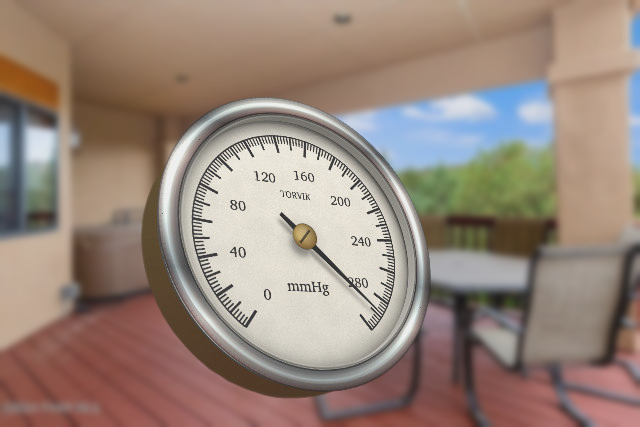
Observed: 290 mmHg
